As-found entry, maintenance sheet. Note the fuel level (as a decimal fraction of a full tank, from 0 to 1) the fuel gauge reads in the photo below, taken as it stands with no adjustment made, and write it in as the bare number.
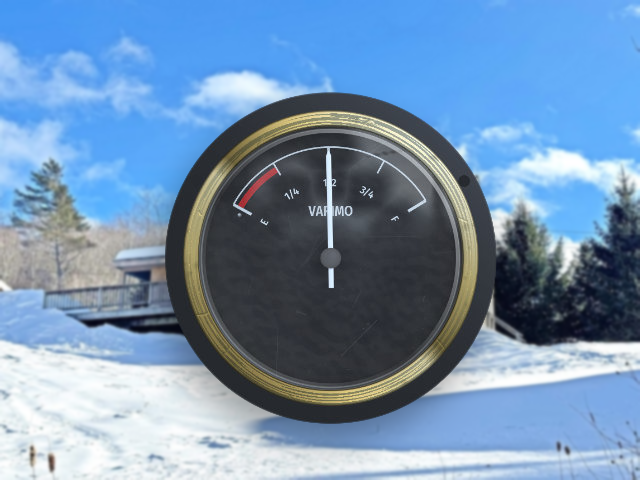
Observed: 0.5
